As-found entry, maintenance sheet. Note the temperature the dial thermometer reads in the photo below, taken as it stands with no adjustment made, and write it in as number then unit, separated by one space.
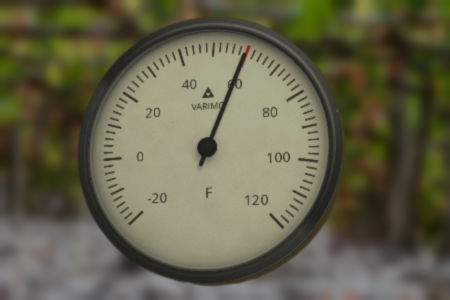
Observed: 60 °F
